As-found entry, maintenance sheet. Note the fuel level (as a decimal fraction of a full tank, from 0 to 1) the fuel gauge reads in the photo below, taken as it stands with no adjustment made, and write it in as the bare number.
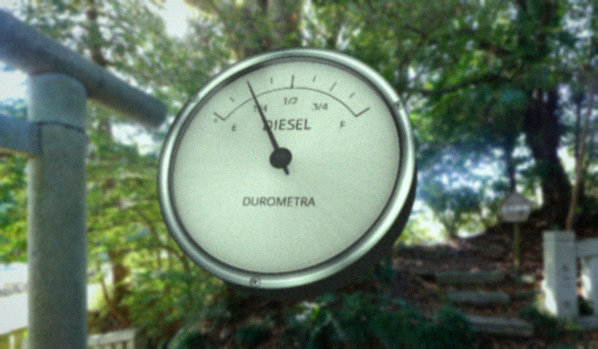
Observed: 0.25
